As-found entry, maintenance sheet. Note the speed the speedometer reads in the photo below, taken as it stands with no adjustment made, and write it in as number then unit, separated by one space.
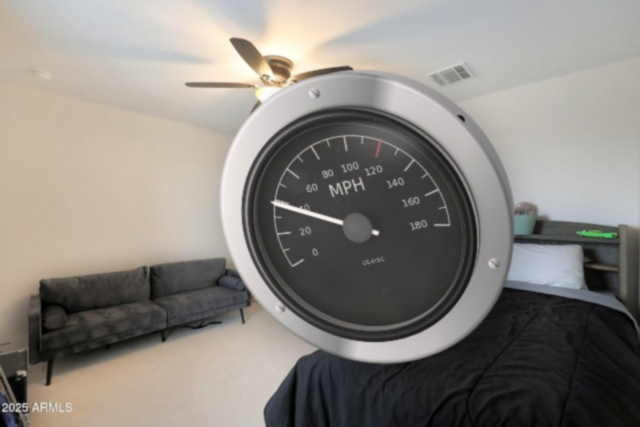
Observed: 40 mph
